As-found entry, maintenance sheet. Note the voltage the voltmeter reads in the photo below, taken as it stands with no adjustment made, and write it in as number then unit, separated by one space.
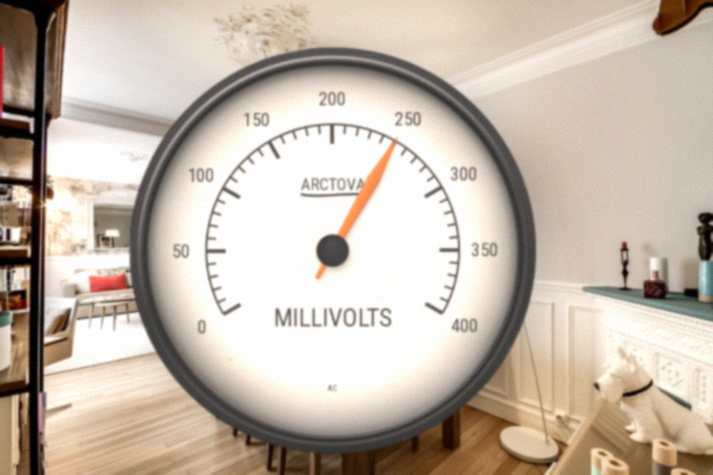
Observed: 250 mV
